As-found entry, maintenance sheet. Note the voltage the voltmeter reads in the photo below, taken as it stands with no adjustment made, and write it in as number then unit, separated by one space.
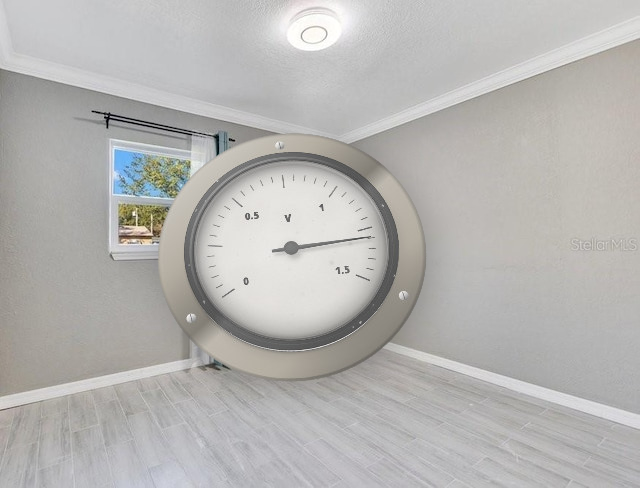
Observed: 1.3 V
